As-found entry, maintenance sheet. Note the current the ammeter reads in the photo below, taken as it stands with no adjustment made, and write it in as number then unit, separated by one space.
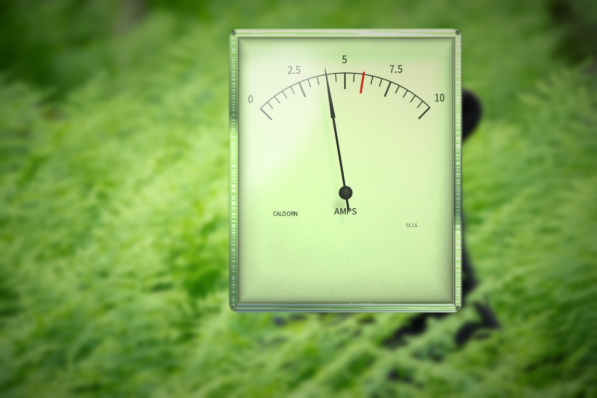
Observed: 4 A
